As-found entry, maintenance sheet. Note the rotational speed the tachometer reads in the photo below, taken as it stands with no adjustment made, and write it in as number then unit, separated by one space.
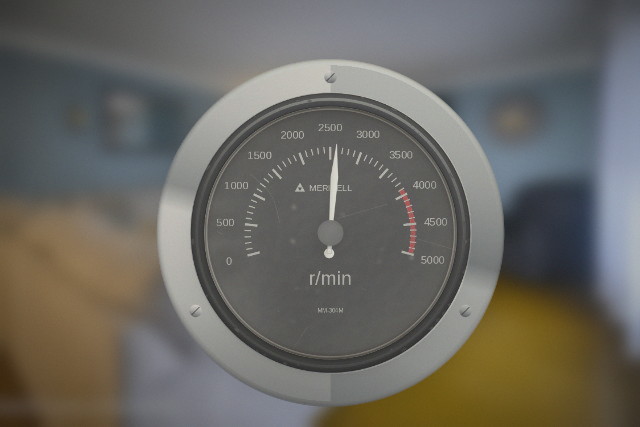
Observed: 2600 rpm
